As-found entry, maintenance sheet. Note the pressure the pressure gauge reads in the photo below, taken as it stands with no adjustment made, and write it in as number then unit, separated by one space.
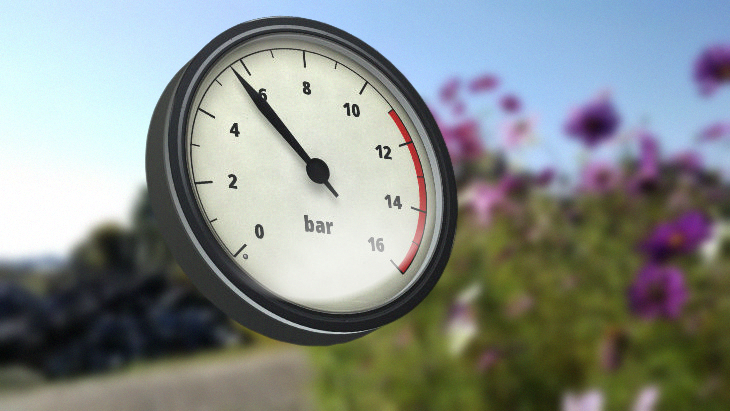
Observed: 5.5 bar
